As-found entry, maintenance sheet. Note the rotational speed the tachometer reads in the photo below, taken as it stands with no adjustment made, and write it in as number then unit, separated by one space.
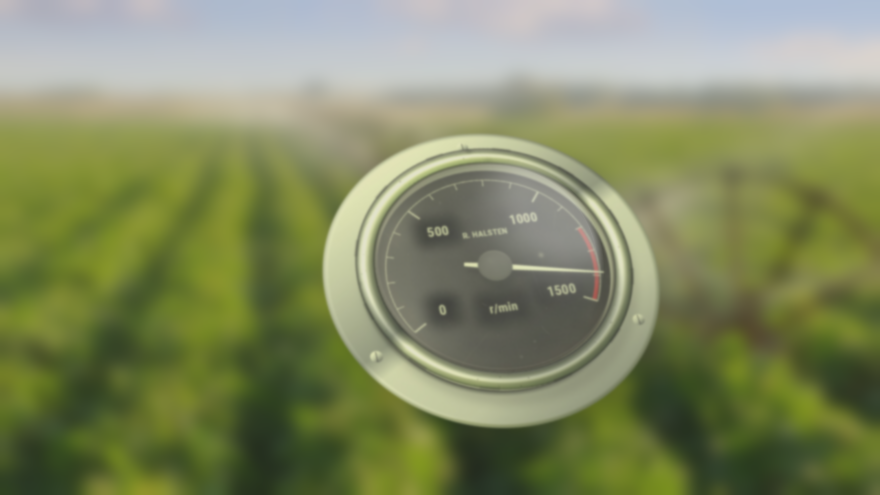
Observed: 1400 rpm
